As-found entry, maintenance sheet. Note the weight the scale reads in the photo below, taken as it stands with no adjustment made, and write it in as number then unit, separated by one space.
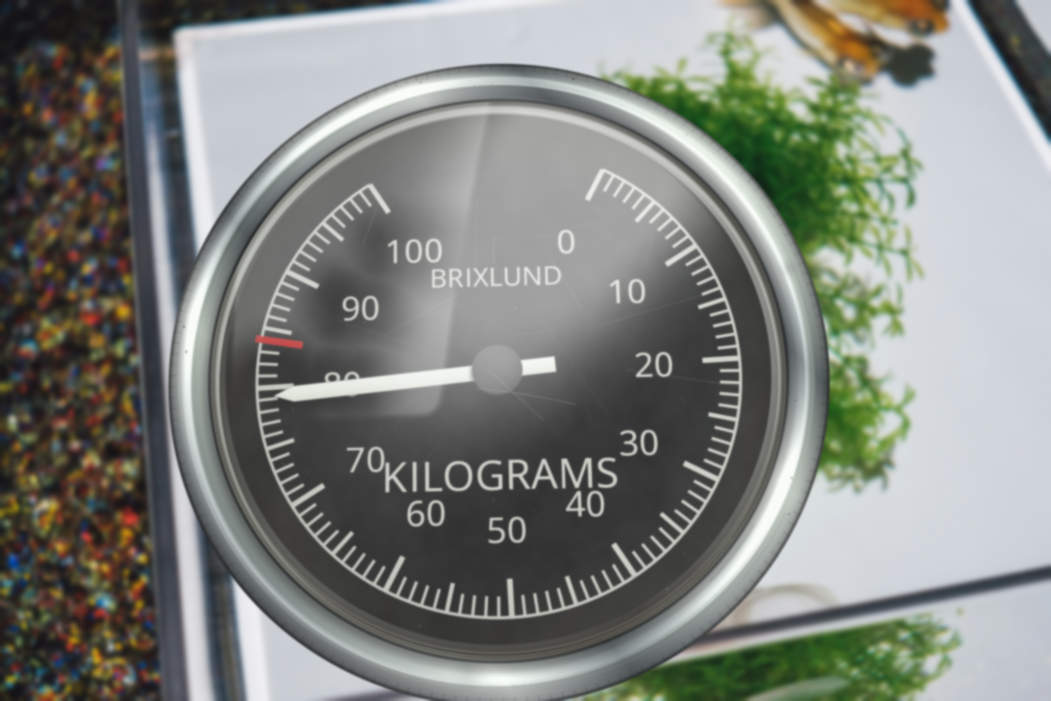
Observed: 79 kg
